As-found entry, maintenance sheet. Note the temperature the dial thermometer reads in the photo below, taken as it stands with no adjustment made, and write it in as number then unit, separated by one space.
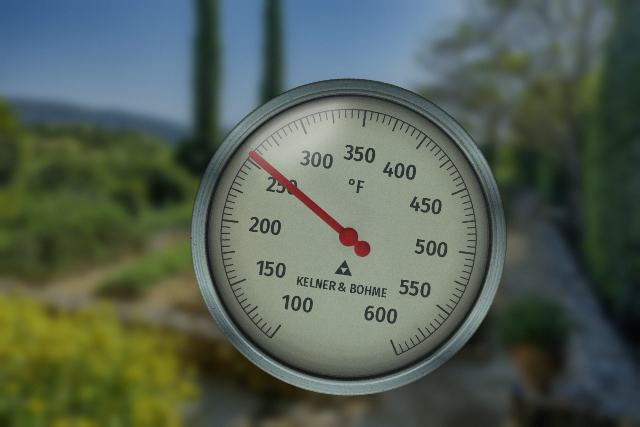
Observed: 255 °F
